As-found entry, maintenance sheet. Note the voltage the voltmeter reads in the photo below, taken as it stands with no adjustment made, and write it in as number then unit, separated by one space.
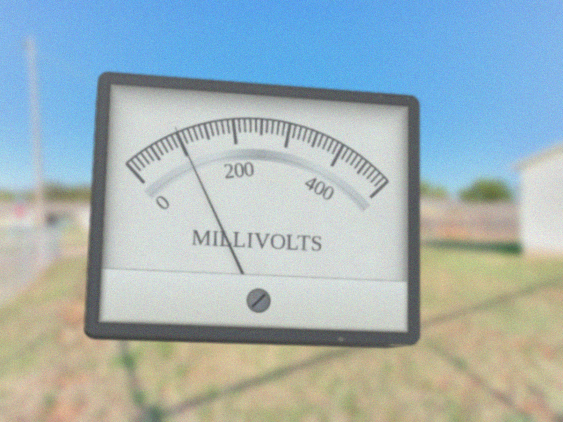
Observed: 100 mV
